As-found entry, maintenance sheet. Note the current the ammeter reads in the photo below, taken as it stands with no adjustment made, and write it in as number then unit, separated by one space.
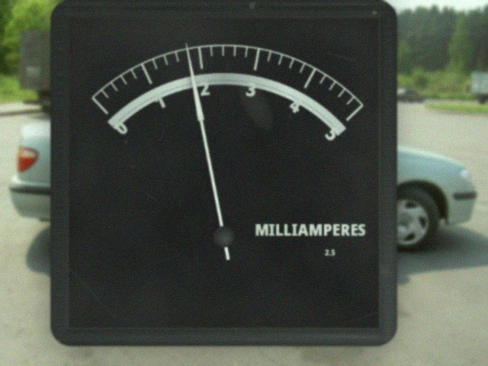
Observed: 1.8 mA
